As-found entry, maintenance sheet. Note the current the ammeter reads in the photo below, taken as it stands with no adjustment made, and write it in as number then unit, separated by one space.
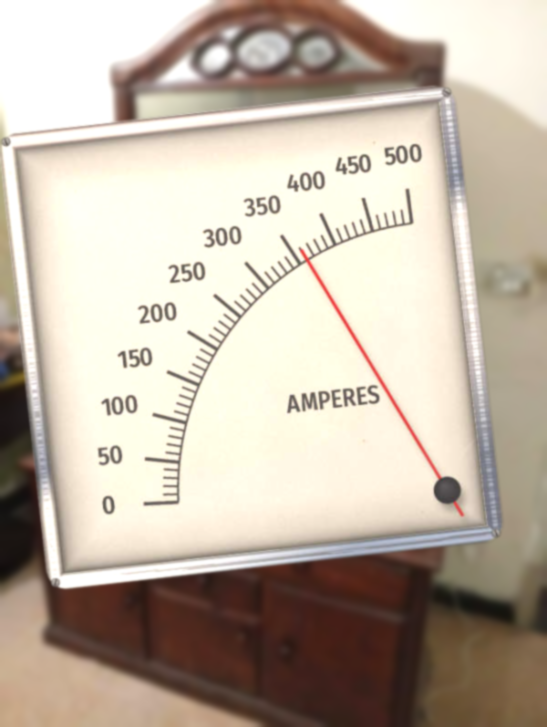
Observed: 360 A
